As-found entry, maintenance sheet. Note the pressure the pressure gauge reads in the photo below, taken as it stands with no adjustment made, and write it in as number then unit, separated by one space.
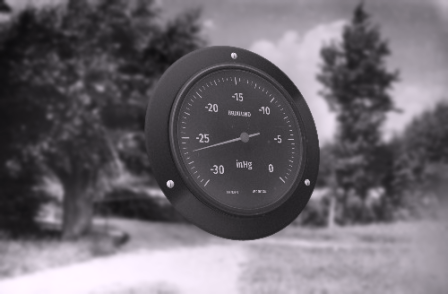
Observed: -26.5 inHg
